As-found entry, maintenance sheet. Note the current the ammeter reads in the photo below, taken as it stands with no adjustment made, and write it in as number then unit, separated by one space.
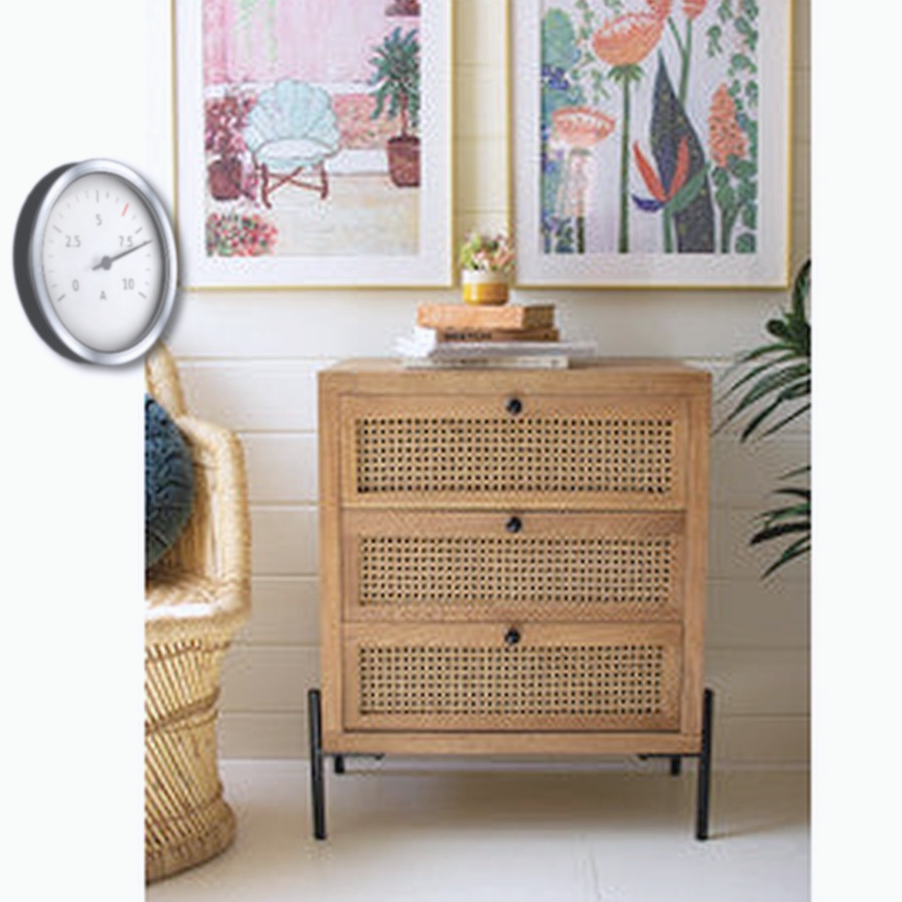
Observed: 8 A
